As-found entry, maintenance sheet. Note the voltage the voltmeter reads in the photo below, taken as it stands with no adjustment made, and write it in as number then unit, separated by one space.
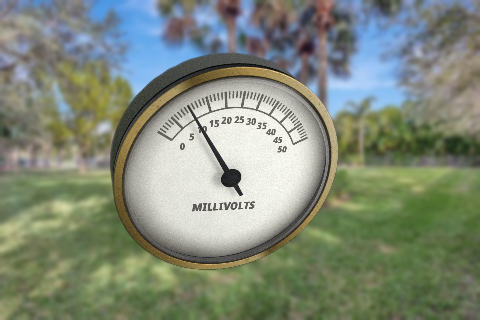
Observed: 10 mV
